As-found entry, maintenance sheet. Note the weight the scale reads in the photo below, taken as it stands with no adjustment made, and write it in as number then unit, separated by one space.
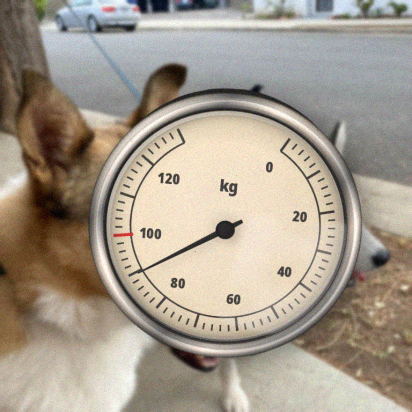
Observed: 90 kg
